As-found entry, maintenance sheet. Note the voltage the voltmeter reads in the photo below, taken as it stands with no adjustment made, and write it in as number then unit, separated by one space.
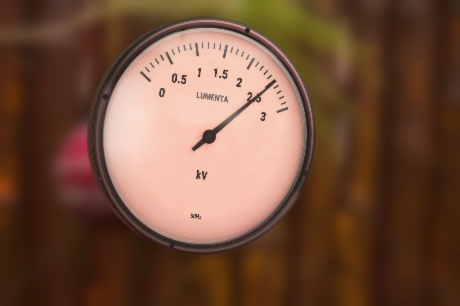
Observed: 2.5 kV
